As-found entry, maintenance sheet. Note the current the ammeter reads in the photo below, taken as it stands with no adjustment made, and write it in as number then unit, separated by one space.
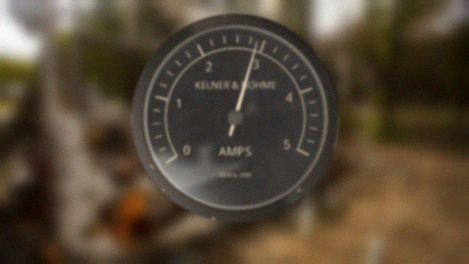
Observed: 2.9 A
